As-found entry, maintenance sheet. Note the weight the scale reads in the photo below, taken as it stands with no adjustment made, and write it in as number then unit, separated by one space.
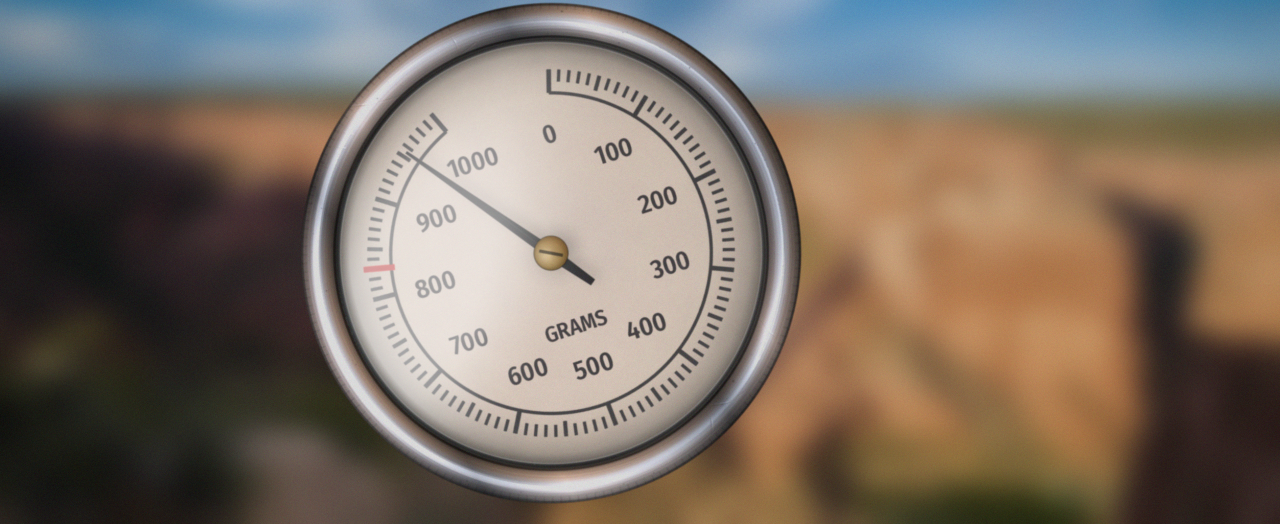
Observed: 955 g
